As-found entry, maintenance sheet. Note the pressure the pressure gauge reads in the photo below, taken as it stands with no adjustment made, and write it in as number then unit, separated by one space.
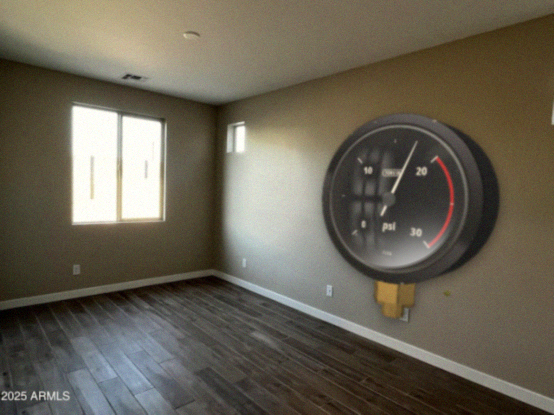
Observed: 17.5 psi
